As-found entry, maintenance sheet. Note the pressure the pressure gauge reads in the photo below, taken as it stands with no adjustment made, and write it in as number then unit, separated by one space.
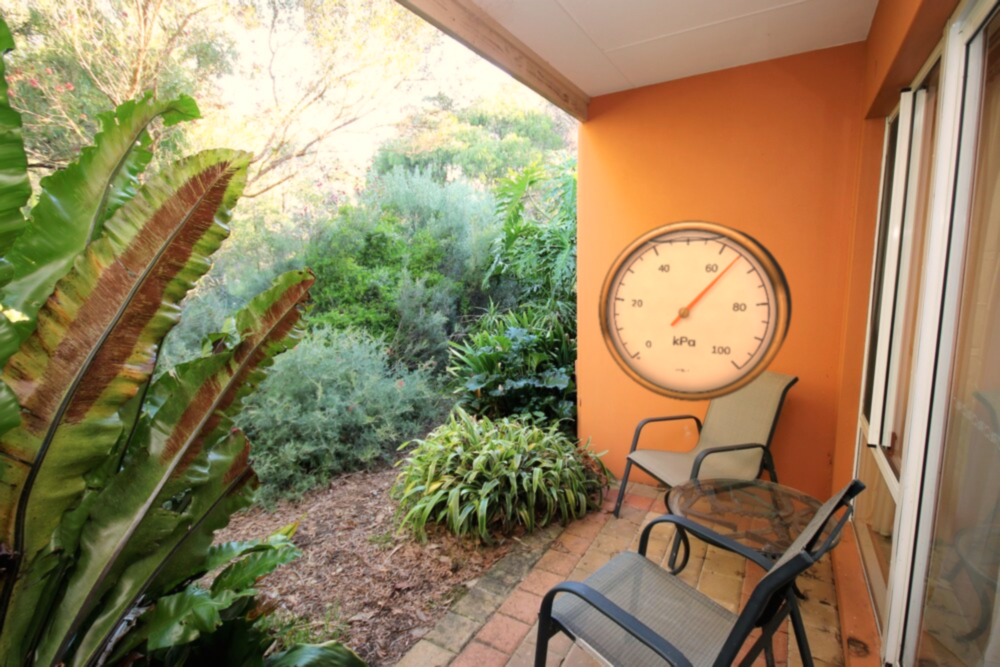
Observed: 65 kPa
